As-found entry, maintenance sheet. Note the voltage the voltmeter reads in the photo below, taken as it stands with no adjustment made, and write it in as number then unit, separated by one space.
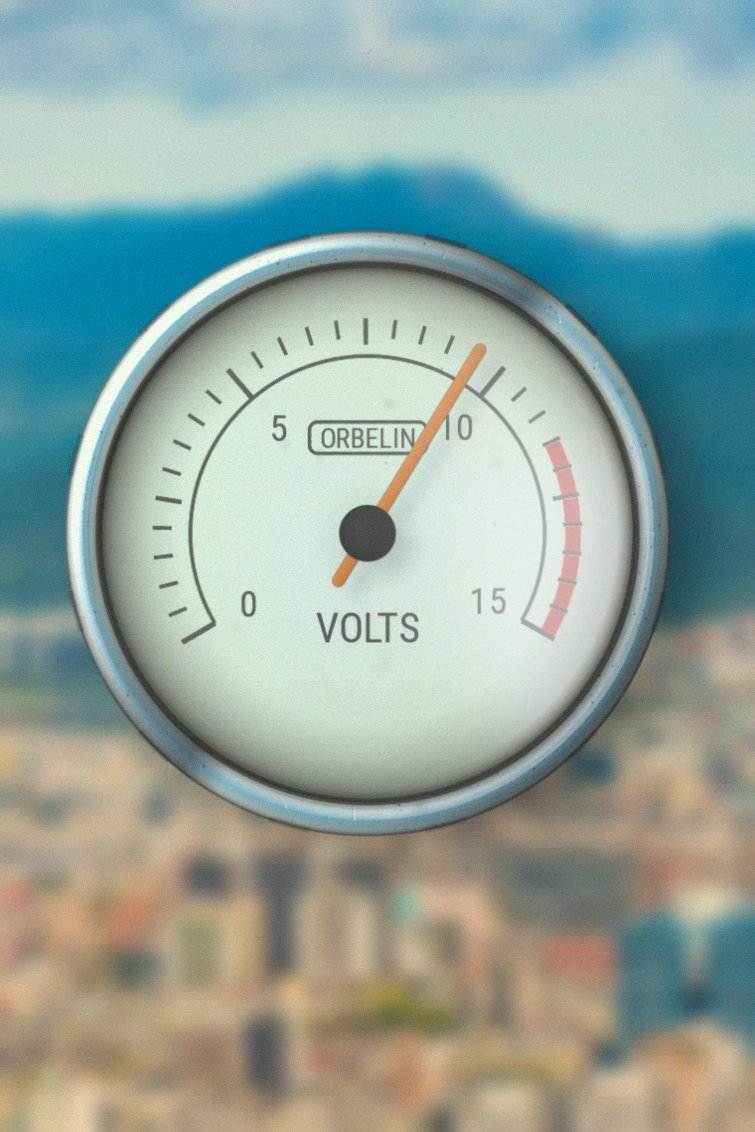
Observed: 9.5 V
